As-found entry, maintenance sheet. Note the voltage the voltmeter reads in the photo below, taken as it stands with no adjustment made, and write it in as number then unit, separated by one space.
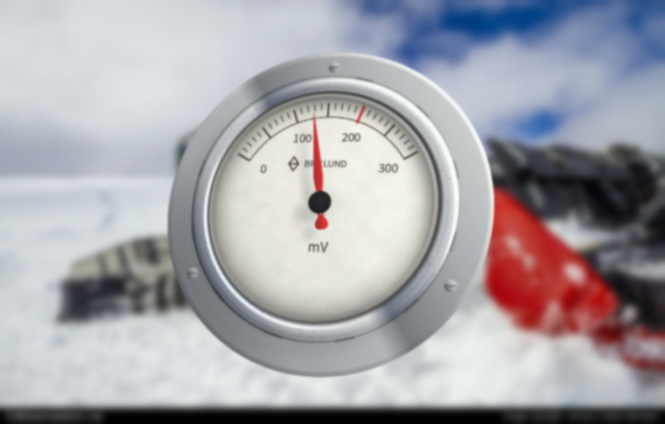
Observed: 130 mV
